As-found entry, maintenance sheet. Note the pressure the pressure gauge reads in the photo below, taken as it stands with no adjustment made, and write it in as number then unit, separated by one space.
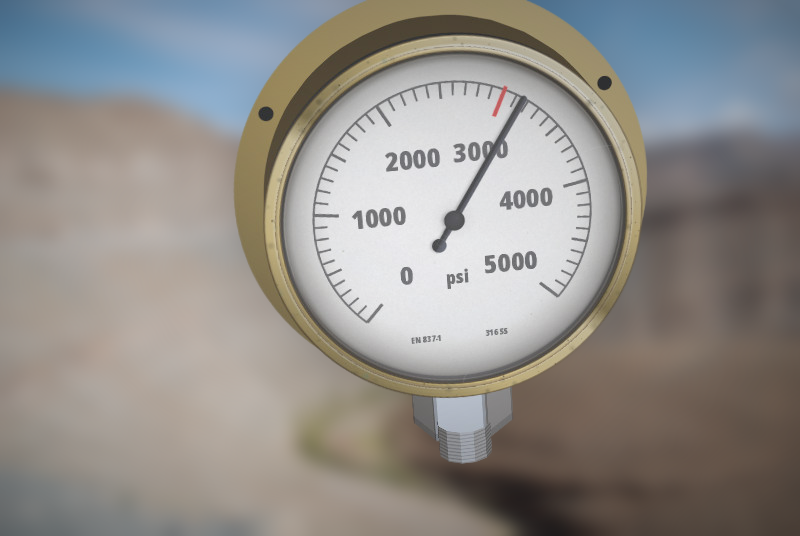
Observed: 3150 psi
